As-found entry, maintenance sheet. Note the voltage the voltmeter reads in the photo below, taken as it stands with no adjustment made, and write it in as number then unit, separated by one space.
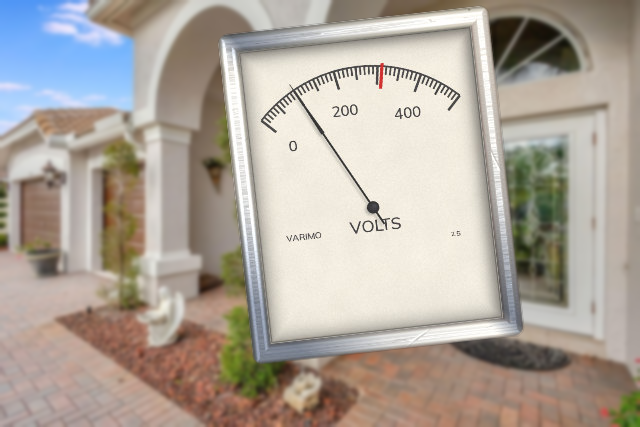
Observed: 100 V
